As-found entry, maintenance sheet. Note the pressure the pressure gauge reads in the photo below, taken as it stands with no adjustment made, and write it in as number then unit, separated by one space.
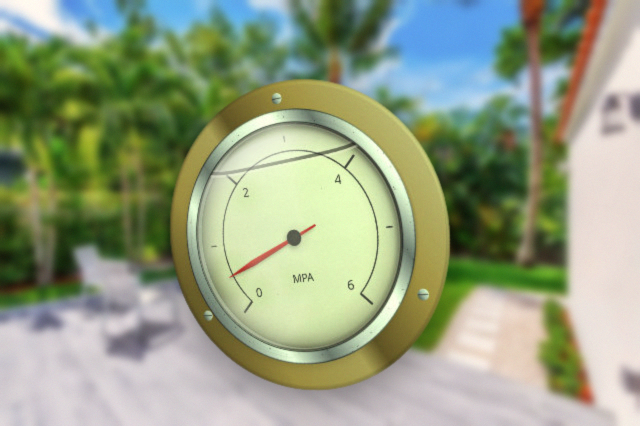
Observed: 0.5 MPa
